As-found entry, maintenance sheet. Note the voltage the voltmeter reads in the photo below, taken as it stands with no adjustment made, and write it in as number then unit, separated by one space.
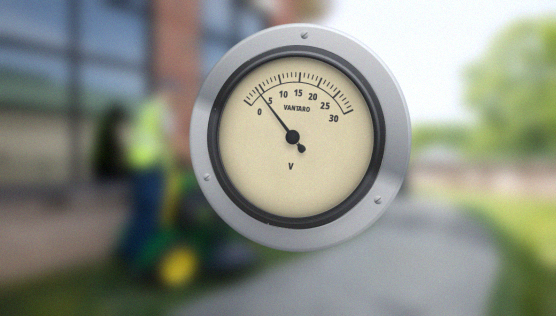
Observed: 4 V
